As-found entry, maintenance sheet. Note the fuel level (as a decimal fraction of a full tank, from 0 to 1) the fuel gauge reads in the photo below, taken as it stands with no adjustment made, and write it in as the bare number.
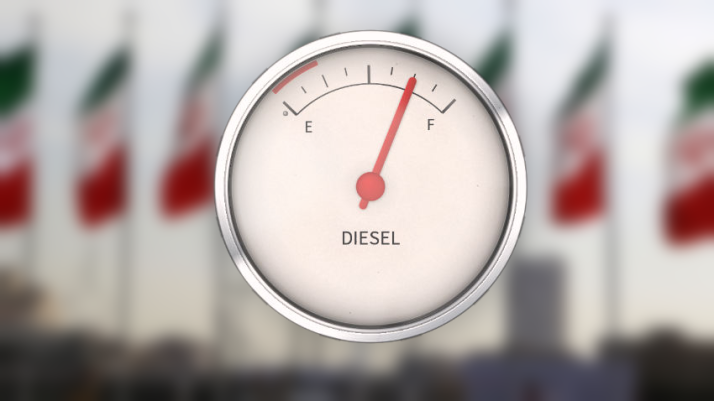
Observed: 0.75
